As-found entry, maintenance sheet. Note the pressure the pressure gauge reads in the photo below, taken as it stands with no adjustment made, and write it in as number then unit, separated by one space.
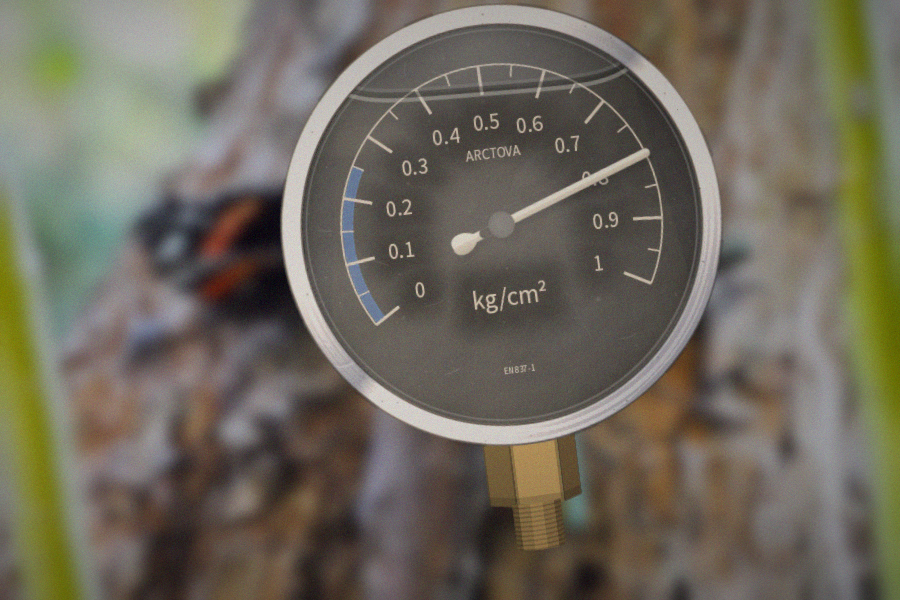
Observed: 0.8 kg/cm²
